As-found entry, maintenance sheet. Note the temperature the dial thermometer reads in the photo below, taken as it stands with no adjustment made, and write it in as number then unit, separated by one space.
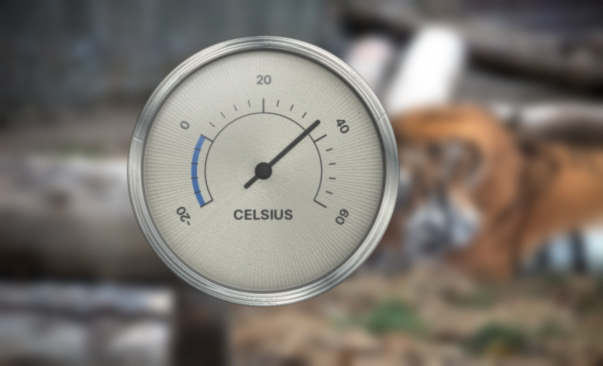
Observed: 36 °C
